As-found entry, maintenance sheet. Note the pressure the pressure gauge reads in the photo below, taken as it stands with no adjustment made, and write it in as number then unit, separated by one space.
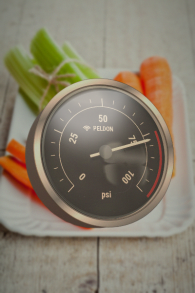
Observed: 77.5 psi
